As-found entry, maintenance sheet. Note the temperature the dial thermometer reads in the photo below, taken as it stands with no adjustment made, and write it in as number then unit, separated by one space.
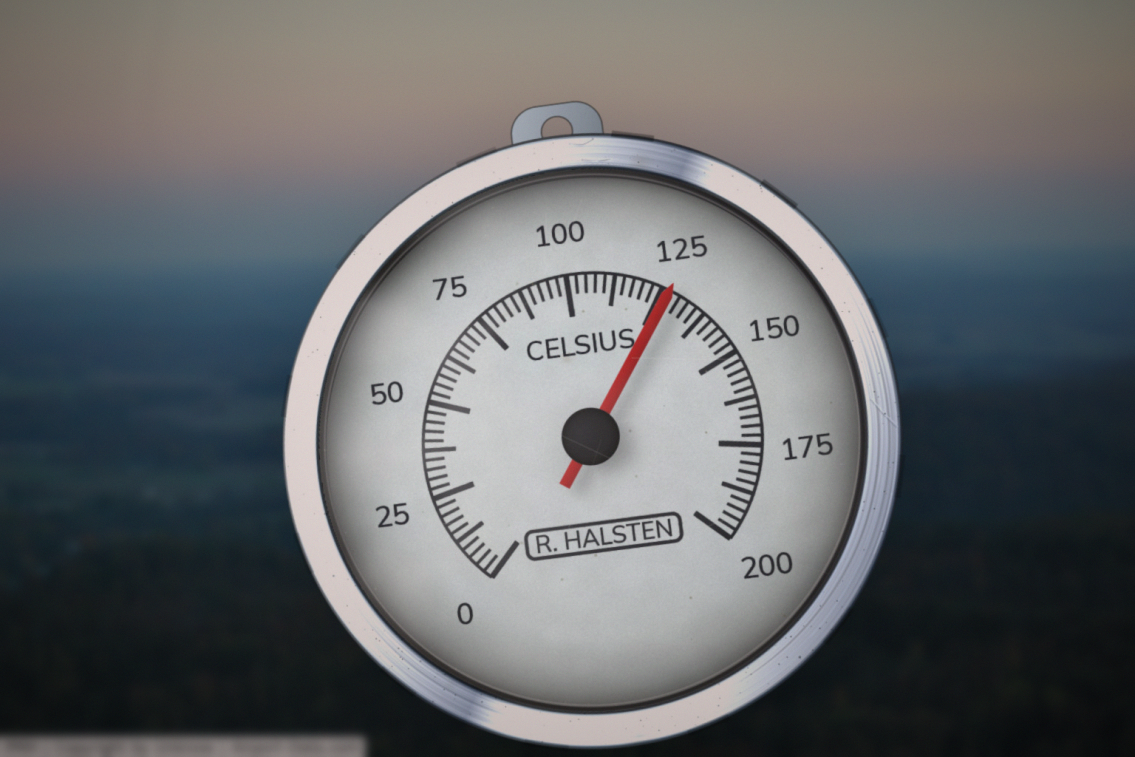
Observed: 127.5 °C
